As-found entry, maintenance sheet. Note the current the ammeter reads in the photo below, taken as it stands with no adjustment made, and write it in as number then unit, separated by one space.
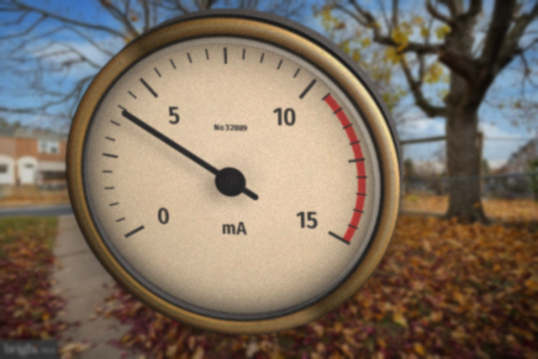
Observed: 4 mA
